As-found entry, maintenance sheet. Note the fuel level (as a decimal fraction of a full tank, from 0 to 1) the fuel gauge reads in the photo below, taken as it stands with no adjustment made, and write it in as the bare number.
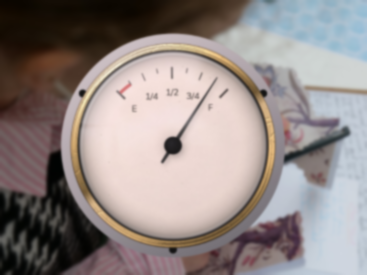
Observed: 0.875
